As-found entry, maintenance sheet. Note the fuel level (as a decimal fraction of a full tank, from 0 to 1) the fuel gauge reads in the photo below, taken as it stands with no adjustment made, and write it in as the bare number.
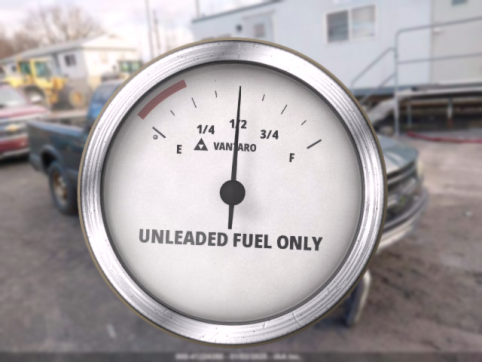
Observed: 0.5
